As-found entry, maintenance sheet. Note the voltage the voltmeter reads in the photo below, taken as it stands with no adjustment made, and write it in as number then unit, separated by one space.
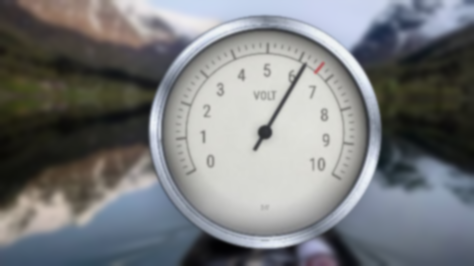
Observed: 6.2 V
